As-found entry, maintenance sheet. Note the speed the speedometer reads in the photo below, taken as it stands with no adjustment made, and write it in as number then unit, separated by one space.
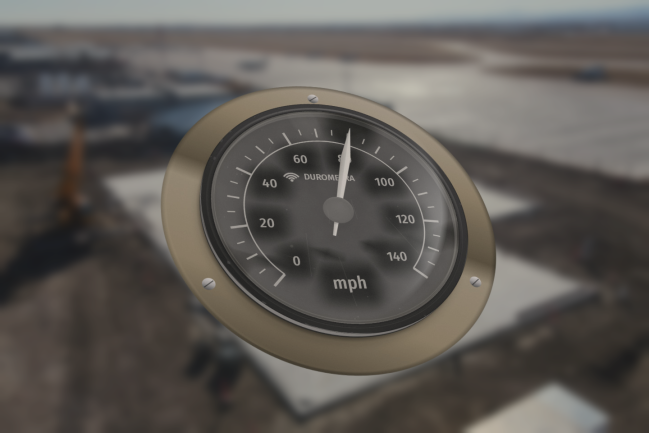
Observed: 80 mph
